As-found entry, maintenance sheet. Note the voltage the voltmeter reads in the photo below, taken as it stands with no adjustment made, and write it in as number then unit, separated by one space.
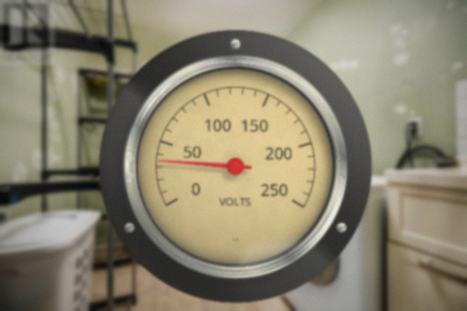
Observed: 35 V
